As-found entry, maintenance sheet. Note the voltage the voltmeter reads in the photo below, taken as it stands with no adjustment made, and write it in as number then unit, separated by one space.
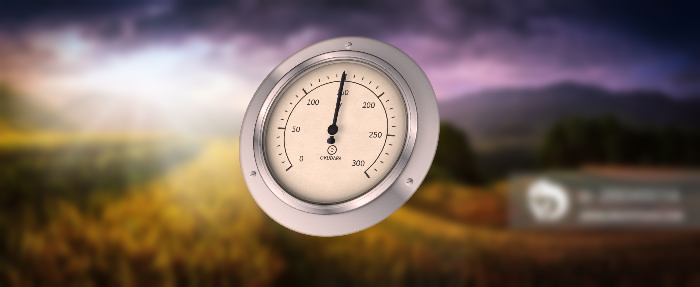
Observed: 150 V
